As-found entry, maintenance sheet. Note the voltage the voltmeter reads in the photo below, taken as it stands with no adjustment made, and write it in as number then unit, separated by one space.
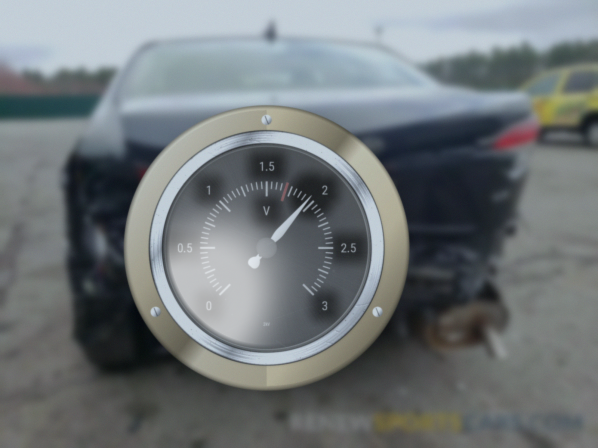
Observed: 1.95 V
